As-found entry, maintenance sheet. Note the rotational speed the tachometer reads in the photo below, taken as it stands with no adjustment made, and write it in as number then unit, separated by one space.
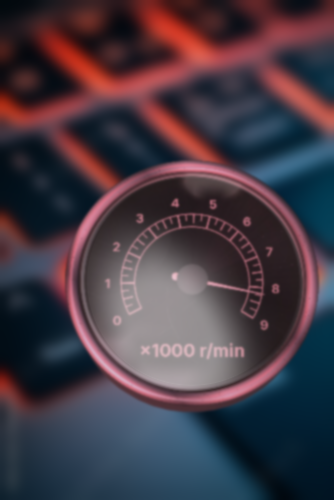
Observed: 8250 rpm
